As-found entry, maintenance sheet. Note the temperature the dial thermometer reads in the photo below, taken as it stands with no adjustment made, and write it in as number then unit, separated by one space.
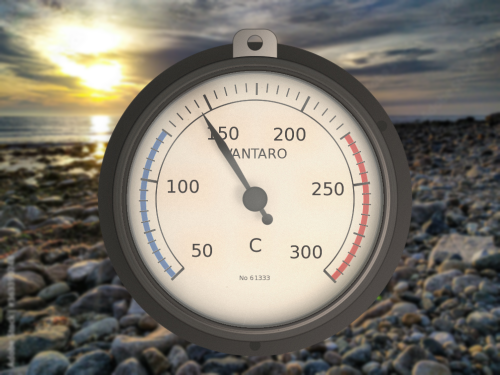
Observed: 145 °C
